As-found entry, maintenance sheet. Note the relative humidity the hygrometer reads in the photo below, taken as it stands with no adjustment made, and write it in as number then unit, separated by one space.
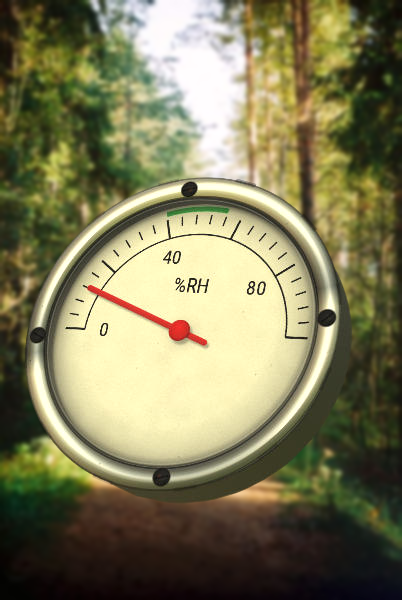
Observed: 12 %
